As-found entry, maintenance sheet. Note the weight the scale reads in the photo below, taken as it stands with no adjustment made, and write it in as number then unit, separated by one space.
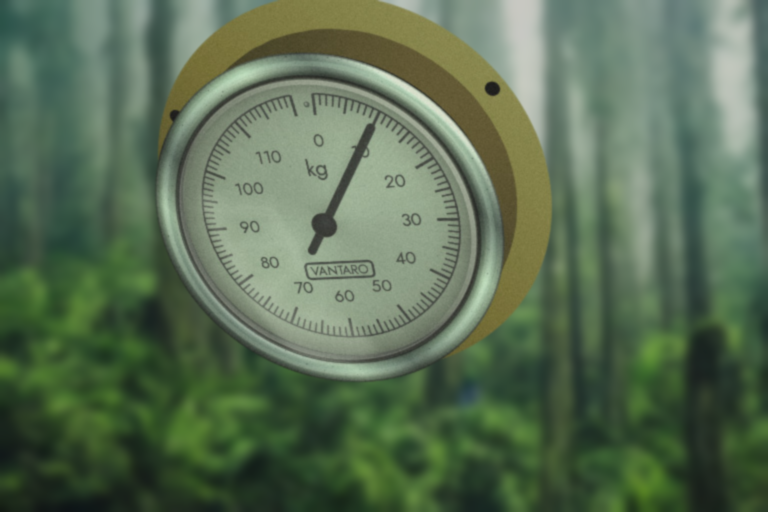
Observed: 10 kg
